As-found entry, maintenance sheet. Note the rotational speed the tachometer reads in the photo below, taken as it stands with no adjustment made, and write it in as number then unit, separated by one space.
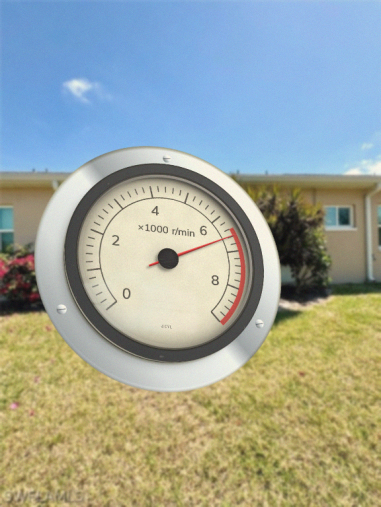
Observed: 6600 rpm
